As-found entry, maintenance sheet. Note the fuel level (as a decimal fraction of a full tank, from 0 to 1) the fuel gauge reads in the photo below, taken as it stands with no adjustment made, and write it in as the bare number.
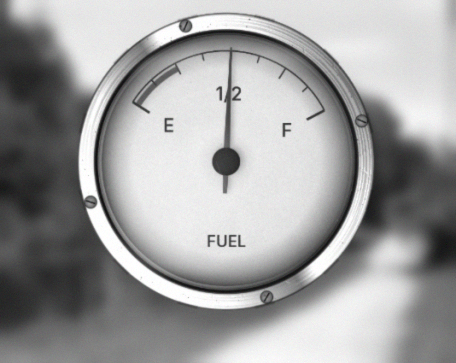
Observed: 0.5
